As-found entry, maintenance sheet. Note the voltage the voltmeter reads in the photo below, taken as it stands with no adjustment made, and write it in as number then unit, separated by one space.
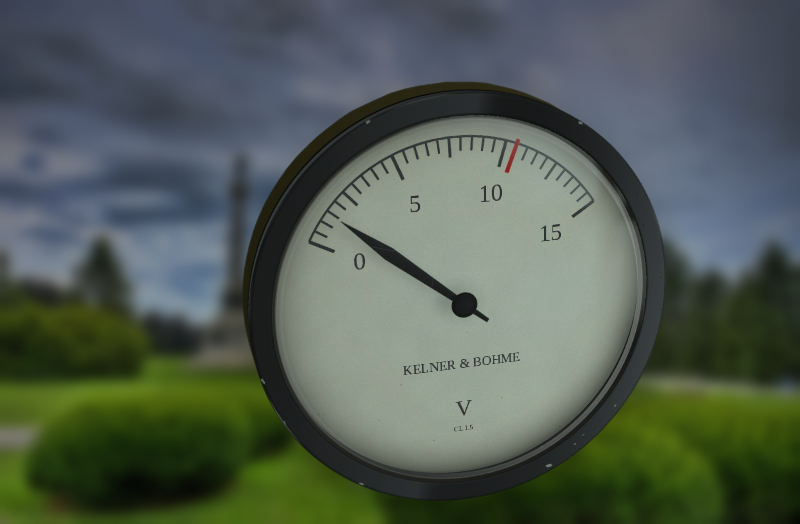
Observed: 1.5 V
